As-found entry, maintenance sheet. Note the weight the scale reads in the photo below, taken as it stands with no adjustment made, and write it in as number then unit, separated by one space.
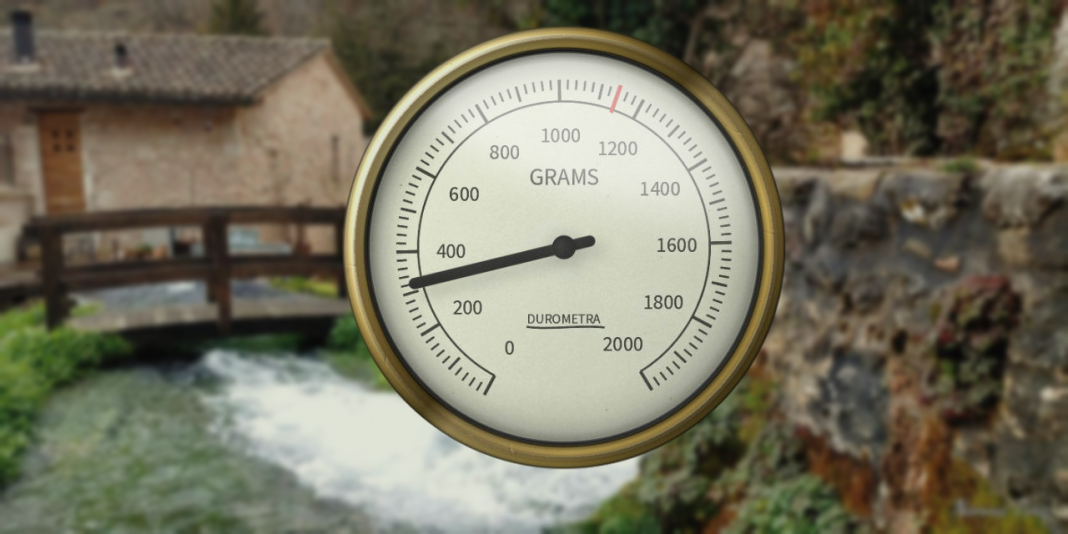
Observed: 320 g
